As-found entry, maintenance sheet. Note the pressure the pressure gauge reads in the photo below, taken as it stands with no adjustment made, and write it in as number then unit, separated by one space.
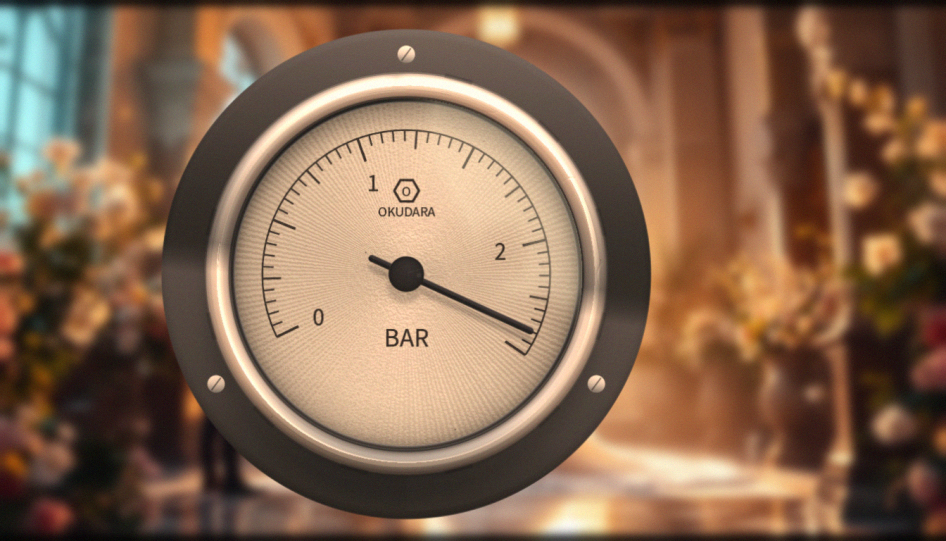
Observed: 2.4 bar
